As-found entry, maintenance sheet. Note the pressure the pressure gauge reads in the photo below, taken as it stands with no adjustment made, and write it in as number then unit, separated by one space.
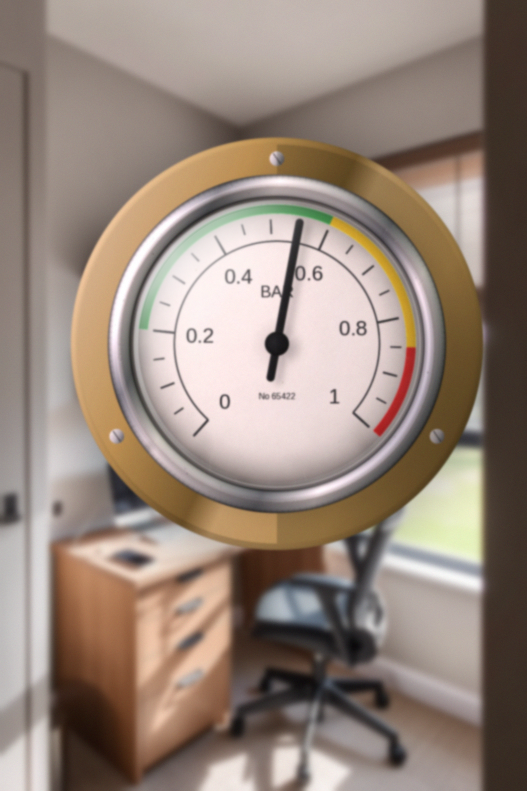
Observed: 0.55 bar
